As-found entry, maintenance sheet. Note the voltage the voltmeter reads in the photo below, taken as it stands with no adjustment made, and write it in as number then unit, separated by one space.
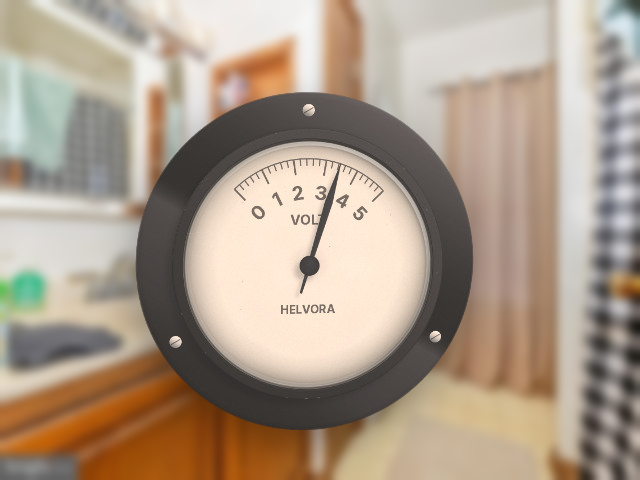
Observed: 3.4 V
